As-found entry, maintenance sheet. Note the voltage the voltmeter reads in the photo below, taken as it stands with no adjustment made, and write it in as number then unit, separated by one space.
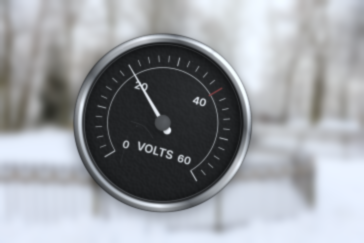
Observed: 20 V
